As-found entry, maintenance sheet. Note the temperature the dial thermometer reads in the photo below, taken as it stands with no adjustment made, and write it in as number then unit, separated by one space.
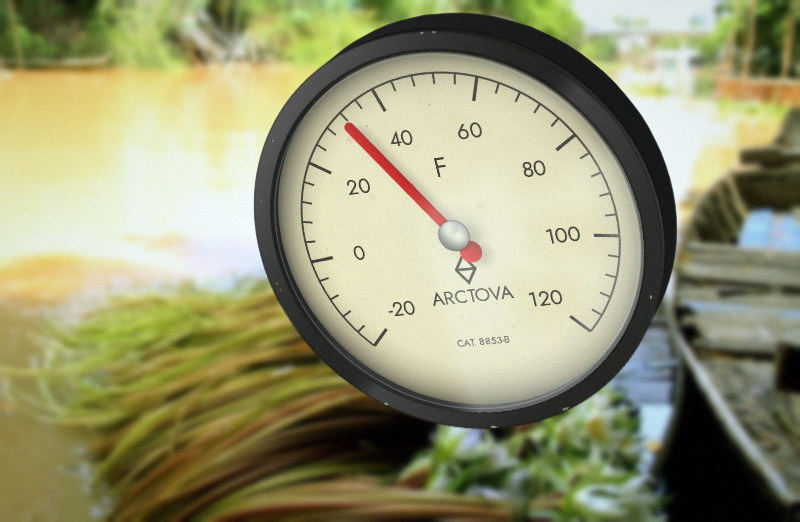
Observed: 32 °F
